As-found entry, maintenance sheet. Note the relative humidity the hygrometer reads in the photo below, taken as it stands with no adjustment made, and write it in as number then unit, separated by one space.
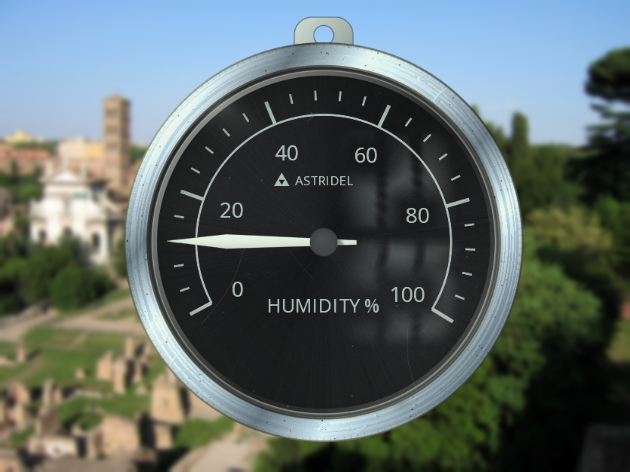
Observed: 12 %
